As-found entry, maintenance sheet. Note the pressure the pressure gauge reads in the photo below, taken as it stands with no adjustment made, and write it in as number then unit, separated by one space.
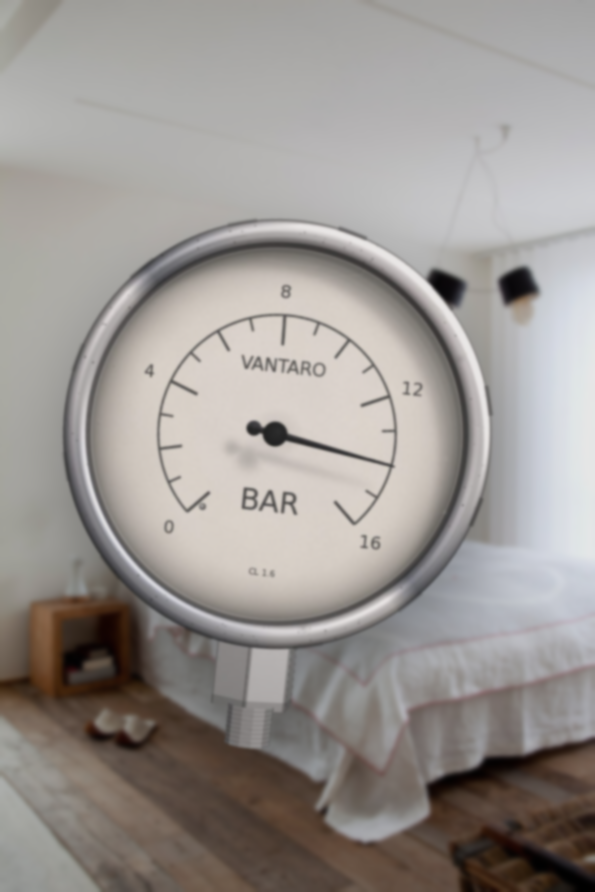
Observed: 14 bar
